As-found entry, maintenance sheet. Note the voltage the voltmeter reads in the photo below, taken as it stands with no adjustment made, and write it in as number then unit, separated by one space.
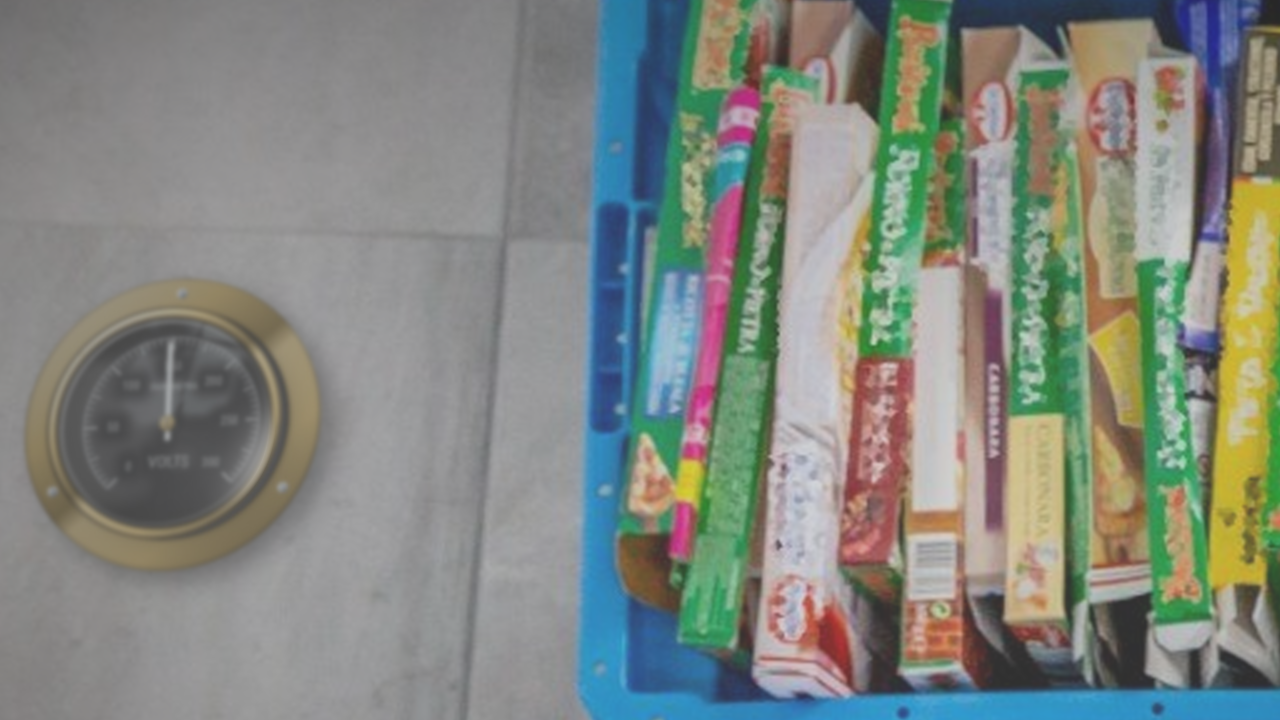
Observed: 150 V
